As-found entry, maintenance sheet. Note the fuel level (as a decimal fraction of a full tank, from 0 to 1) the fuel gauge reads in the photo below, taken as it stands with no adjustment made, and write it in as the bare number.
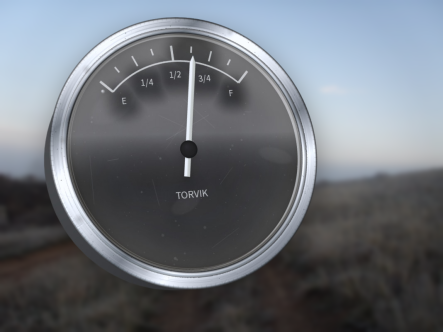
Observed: 0.625
